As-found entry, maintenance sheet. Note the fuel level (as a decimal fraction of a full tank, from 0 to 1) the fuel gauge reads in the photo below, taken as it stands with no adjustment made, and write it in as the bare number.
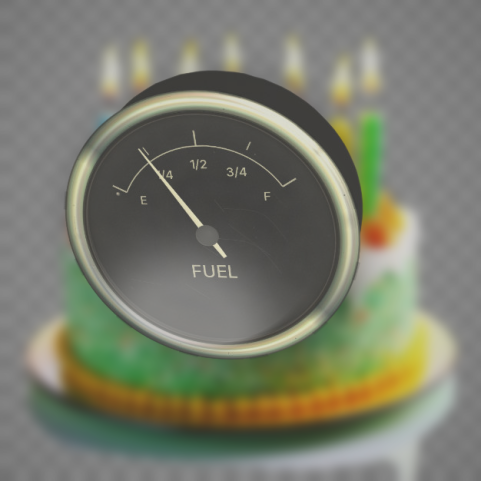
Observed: 0.25
